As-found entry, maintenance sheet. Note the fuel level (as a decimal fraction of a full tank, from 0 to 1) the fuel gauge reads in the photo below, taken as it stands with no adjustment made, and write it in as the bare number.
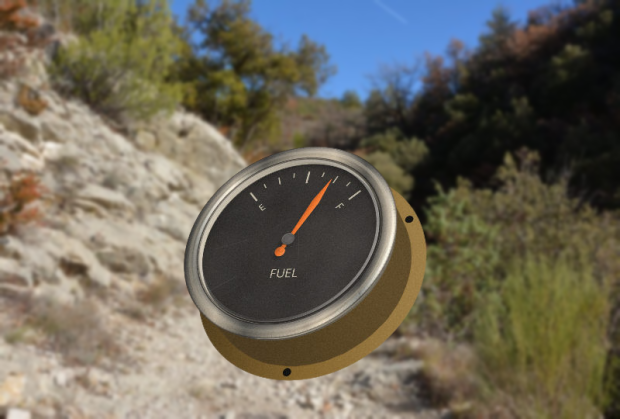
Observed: 0.75
